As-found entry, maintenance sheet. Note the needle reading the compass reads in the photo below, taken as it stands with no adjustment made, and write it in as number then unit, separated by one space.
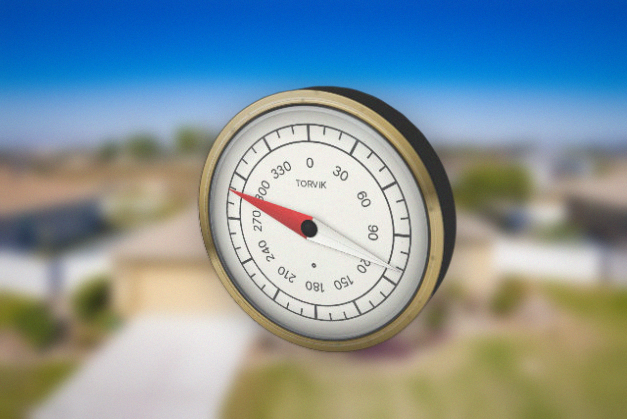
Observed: 290 °
